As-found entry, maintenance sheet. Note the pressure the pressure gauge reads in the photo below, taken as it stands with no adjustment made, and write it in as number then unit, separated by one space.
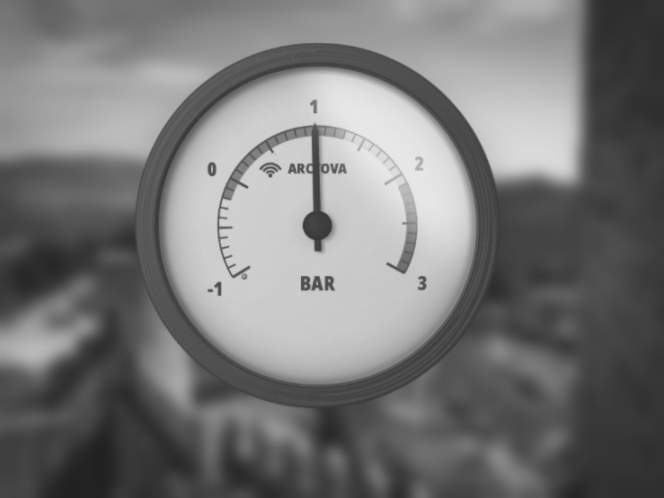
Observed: 1 bar
